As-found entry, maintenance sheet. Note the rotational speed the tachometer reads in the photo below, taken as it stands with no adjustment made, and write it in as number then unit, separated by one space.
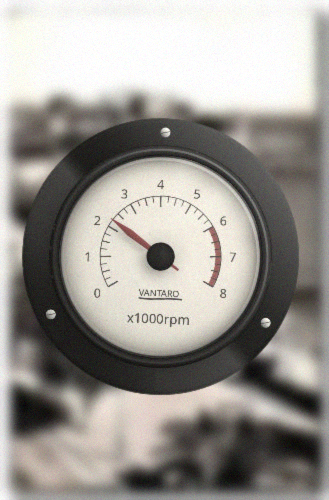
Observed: 2250 rpm
